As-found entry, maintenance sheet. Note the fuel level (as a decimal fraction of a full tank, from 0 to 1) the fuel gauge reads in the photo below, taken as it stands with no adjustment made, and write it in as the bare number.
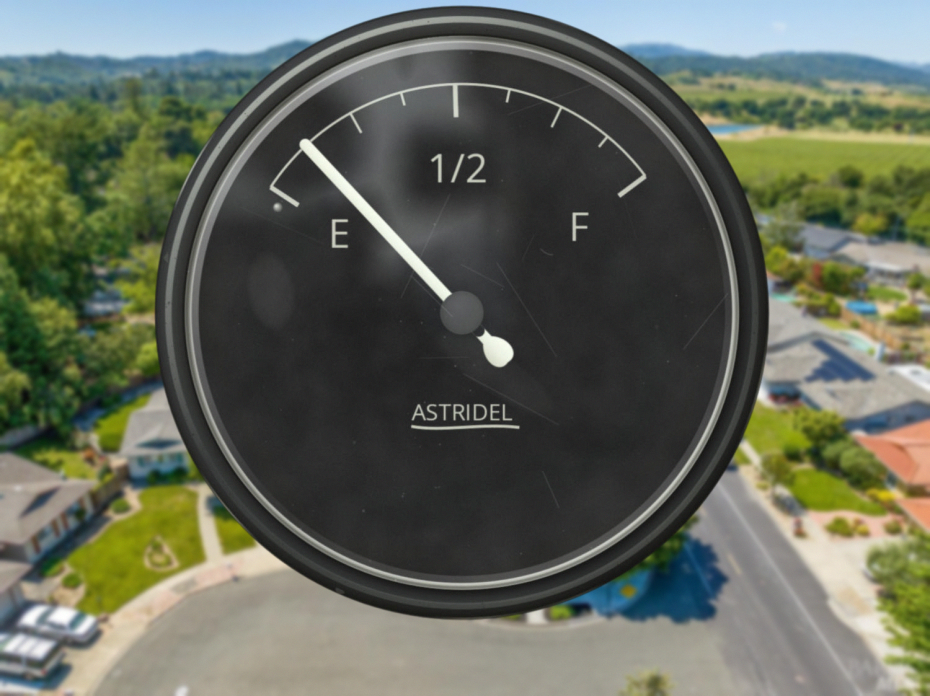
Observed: 0.125
